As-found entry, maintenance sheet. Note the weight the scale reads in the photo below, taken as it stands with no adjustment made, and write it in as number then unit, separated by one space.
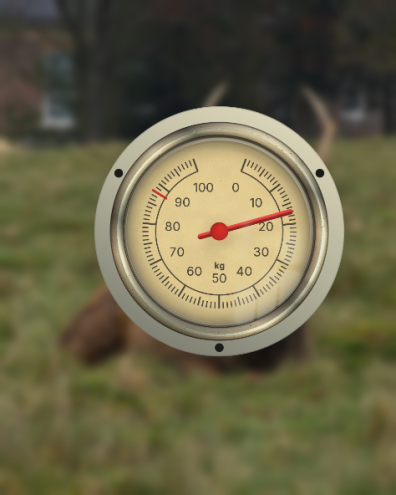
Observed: 17 kg
